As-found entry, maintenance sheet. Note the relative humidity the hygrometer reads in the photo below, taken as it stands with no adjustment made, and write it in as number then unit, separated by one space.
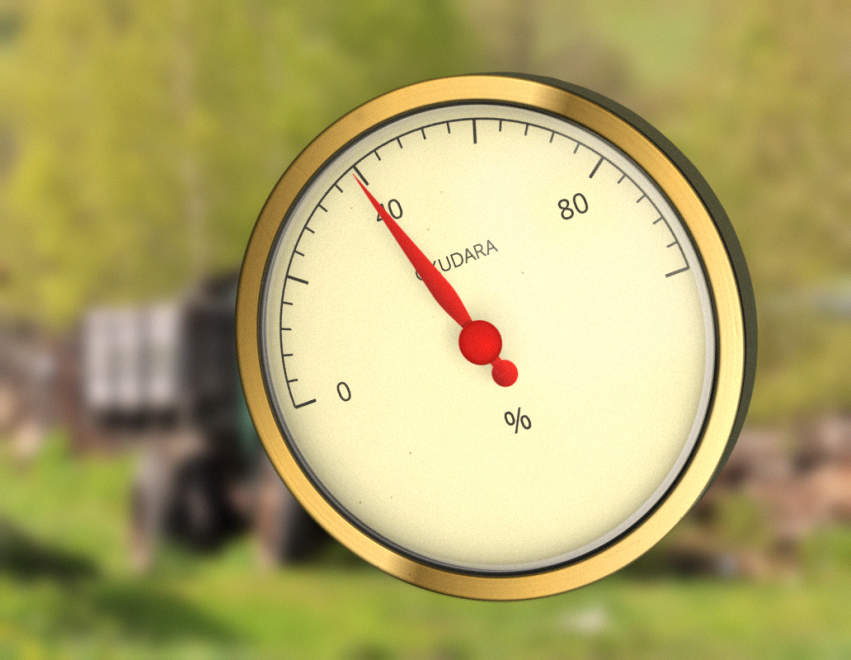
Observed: 40 %
